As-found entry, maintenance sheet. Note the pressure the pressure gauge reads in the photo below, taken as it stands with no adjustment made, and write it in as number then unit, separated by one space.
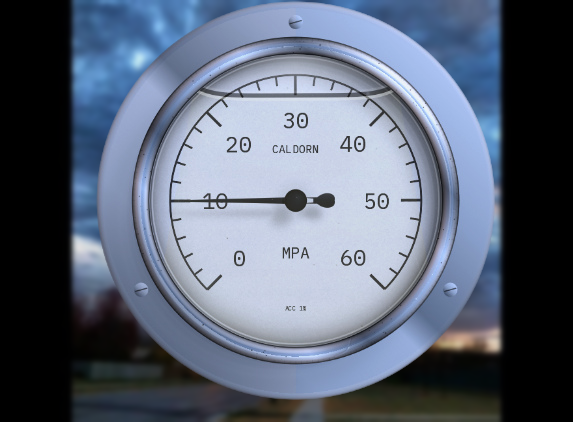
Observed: 10 MPa
